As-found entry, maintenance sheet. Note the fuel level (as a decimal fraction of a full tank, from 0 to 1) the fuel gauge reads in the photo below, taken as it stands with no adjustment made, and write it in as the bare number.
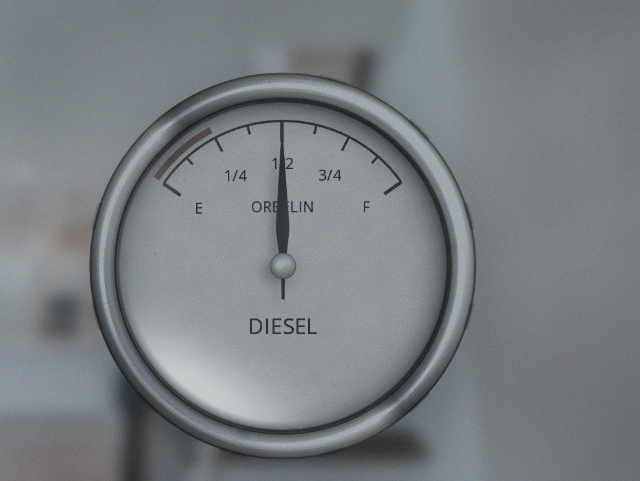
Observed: 0.5
